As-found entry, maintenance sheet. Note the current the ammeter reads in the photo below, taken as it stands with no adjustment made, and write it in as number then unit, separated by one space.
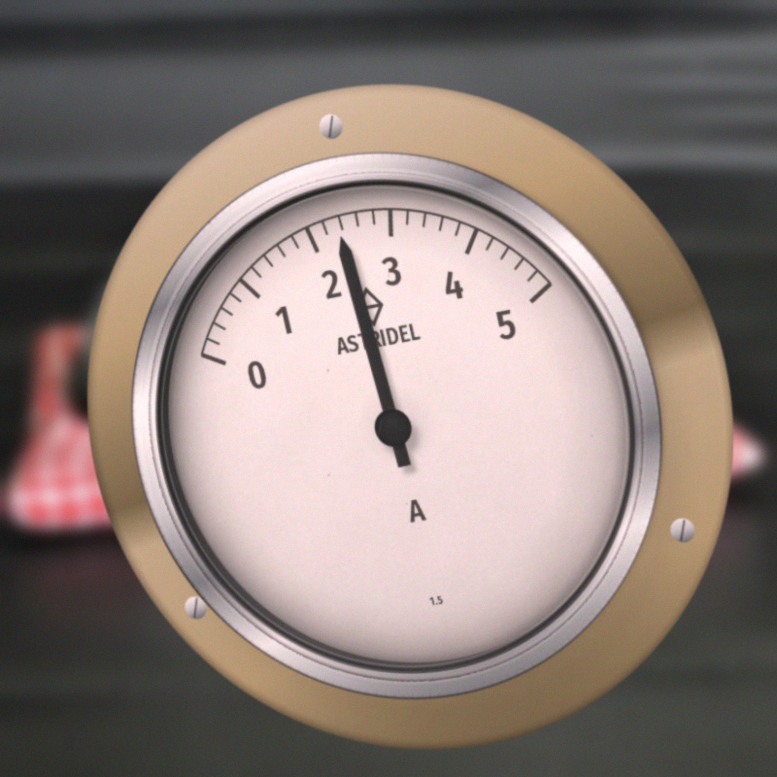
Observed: 2.4 A
